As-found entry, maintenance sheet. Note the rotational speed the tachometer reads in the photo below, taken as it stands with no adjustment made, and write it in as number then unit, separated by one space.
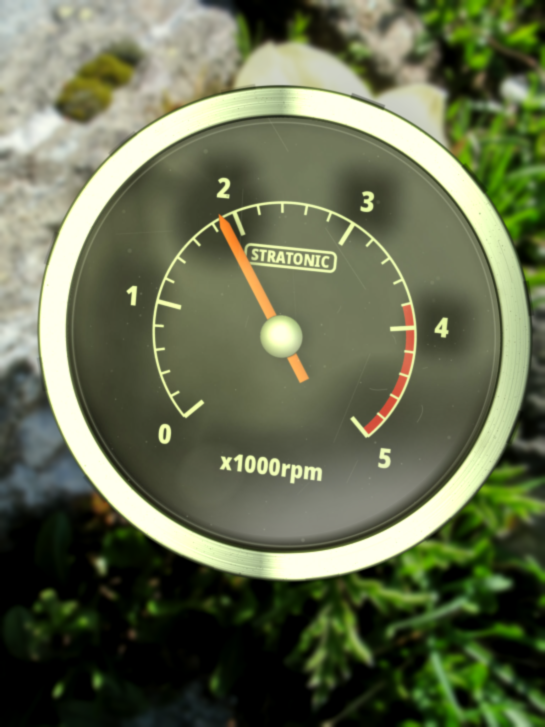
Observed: 1900 rpm
